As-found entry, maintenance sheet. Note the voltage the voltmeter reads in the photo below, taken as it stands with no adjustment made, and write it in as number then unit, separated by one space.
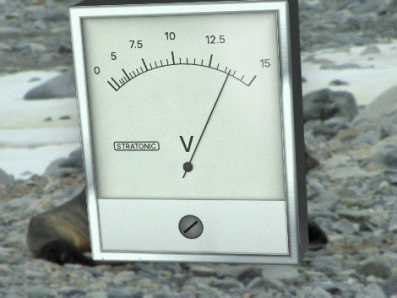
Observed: 13.75 V
